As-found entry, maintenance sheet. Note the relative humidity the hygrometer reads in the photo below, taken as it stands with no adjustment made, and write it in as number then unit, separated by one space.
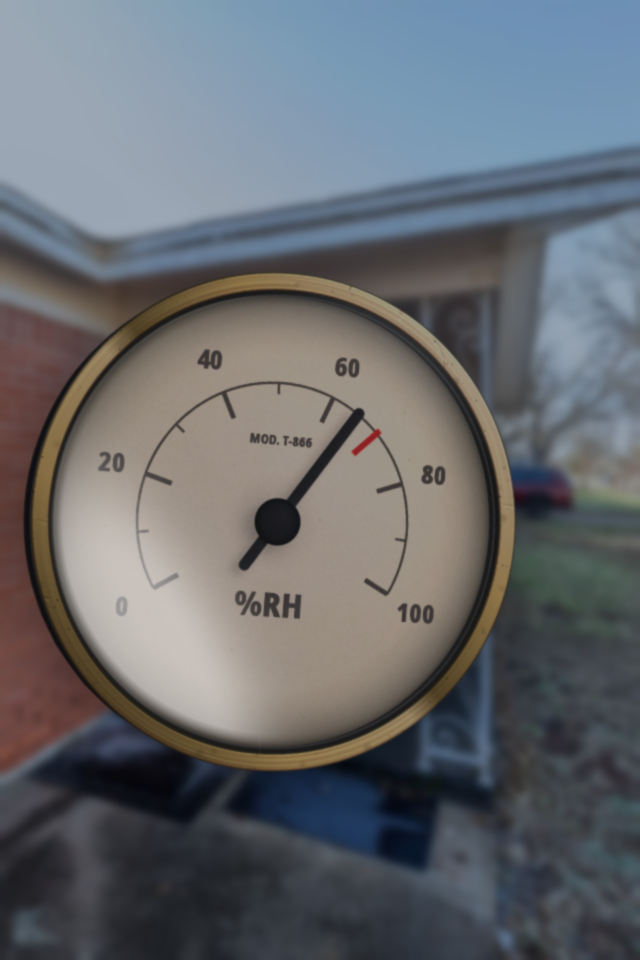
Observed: 65 %
